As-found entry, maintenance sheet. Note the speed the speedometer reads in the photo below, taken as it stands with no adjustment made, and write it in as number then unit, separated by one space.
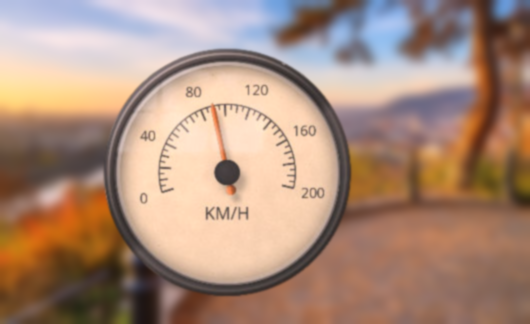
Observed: 90 km/h
